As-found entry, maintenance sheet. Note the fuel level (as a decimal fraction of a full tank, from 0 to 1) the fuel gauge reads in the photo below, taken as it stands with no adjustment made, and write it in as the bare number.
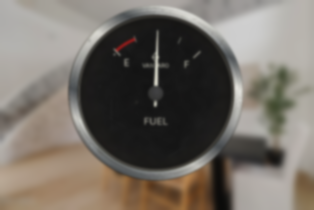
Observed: 0.5
